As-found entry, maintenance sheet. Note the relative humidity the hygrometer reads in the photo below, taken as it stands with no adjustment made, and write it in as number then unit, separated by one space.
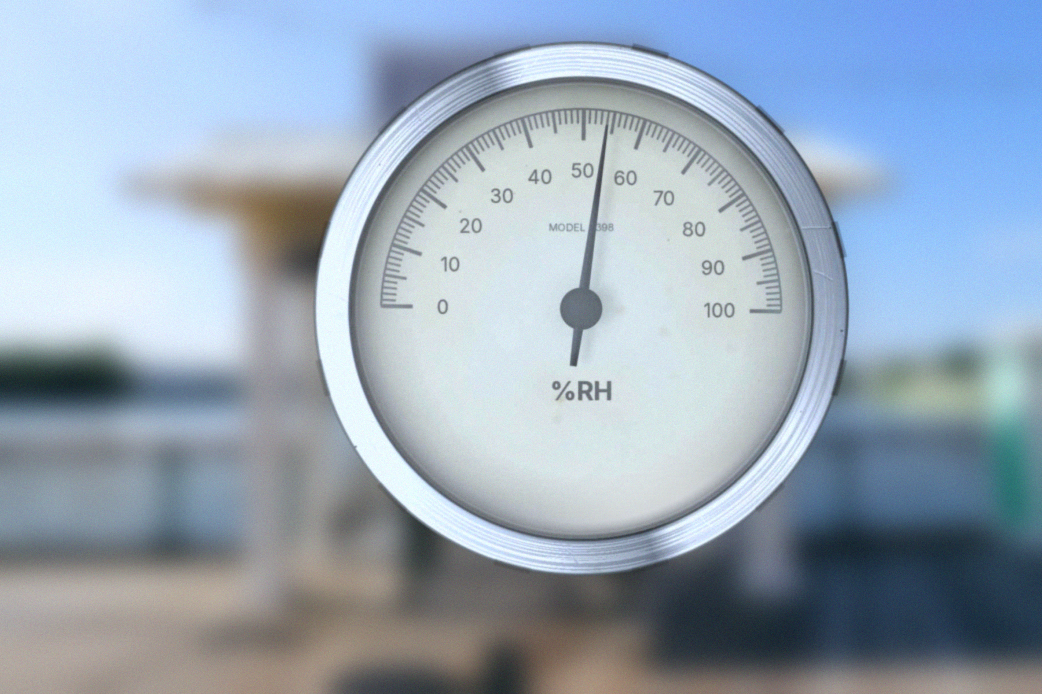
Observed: 54 %
